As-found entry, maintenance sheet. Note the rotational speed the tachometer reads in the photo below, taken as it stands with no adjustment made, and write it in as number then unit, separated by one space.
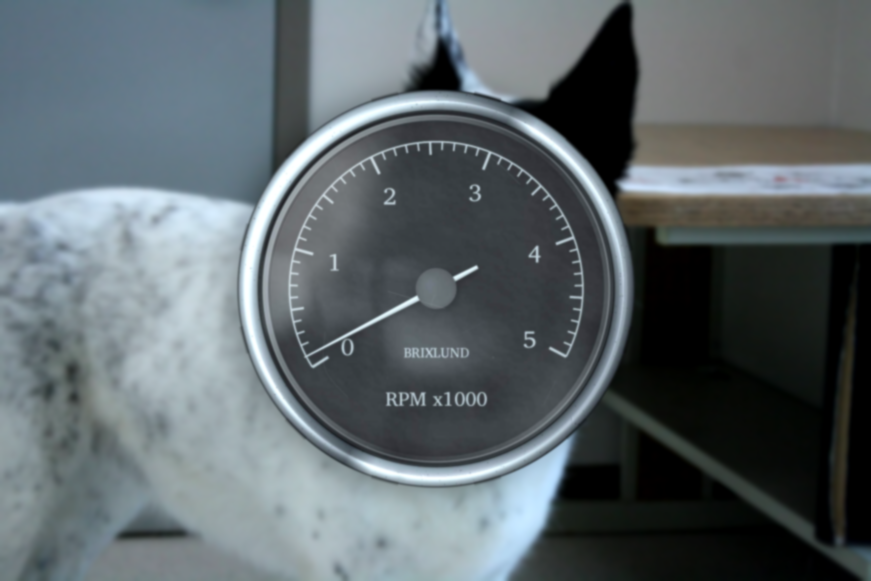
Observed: 100 rpm
